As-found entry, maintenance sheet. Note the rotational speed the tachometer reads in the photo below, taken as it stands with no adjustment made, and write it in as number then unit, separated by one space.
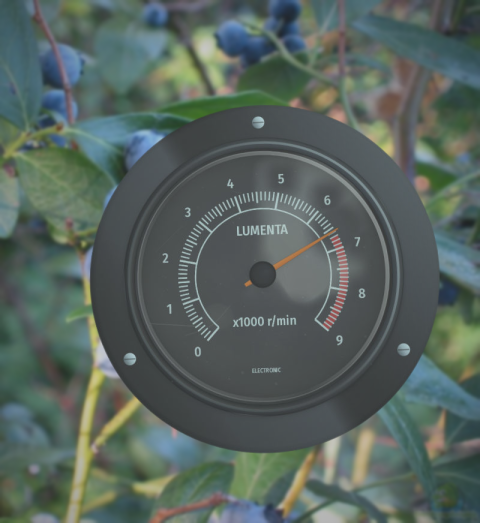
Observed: 6600 rpm
